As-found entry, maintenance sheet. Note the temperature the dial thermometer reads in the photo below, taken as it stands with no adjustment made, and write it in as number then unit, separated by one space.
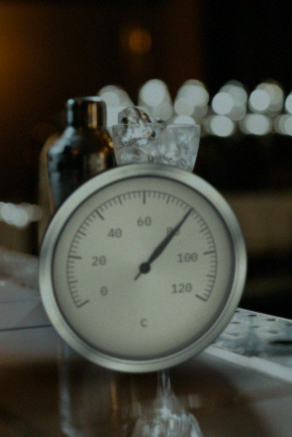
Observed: 80 °C
